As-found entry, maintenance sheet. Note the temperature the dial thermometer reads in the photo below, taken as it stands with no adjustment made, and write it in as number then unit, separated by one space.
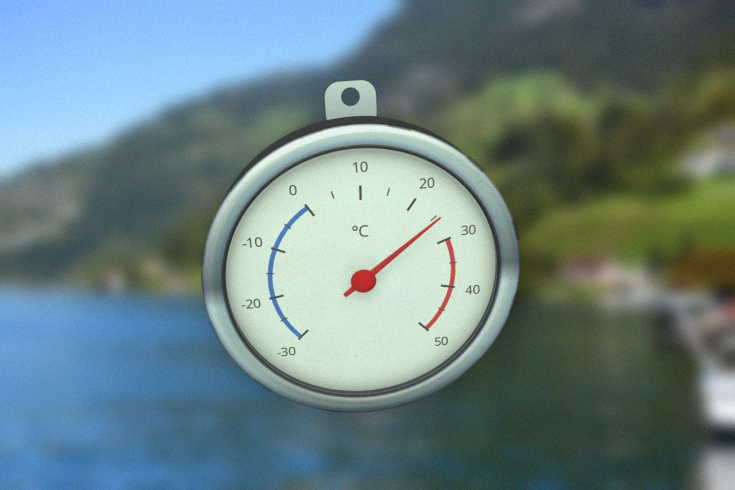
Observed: 25 °C
